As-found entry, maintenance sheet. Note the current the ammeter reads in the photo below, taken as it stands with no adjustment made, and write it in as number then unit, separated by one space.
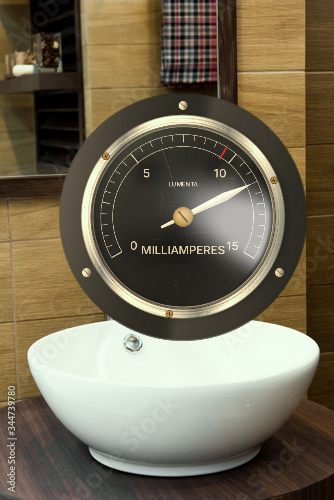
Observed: 11.5 mA
